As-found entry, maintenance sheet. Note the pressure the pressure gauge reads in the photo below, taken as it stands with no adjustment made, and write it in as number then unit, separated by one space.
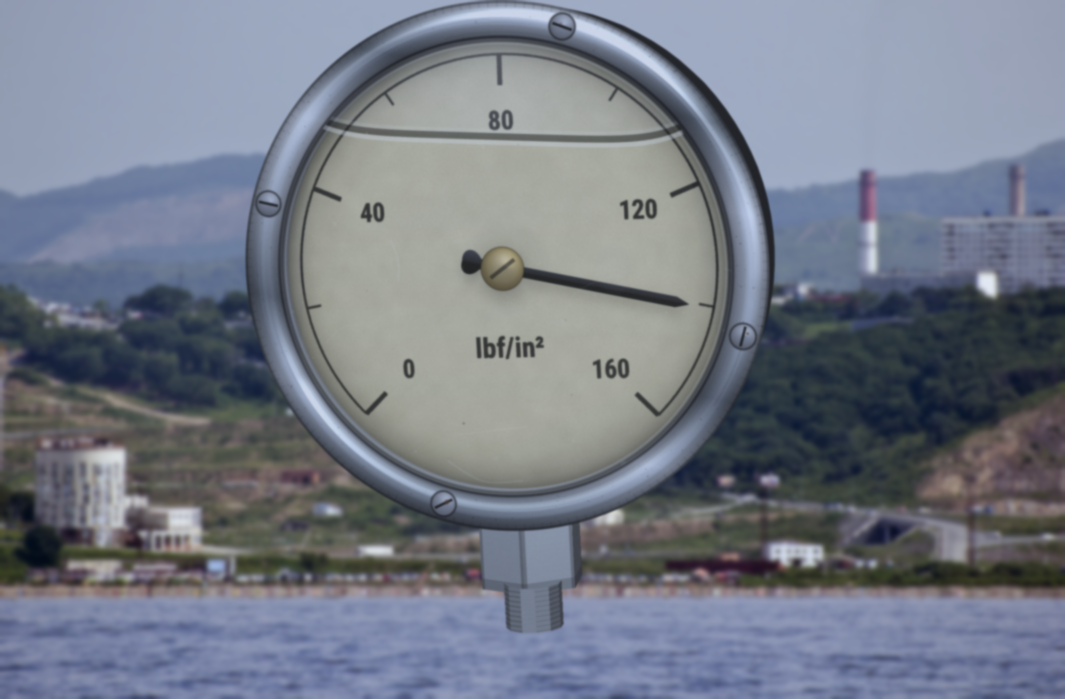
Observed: 140 psi
